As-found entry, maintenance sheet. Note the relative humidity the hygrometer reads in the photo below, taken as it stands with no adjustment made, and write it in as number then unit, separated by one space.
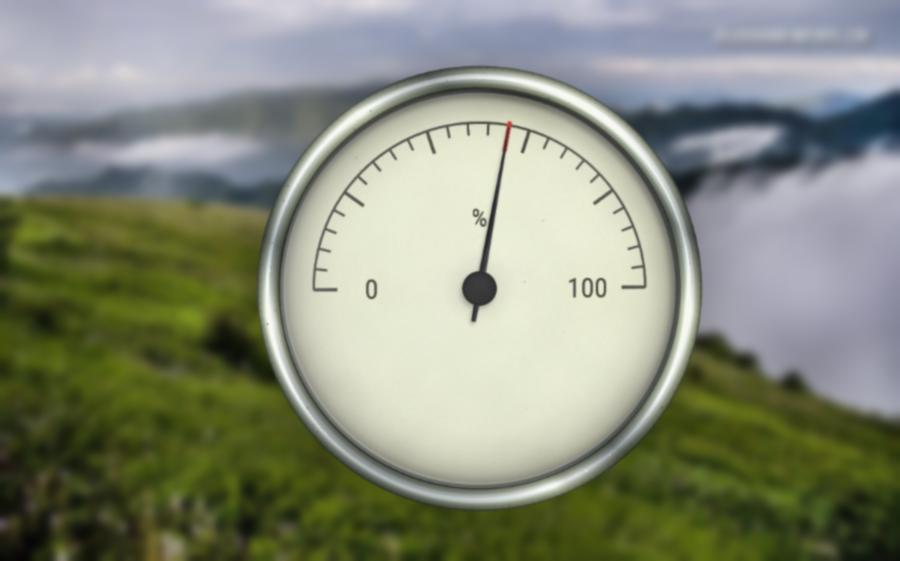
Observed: 56 %
